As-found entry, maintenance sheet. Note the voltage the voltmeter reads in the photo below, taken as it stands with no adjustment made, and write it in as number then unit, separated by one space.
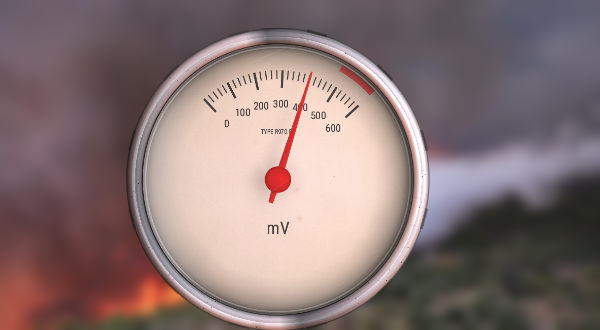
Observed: 400 mV
